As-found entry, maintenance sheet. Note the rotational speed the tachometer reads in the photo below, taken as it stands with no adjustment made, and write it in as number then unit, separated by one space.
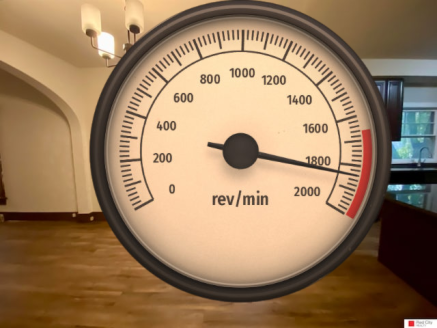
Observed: 1840 rpm
